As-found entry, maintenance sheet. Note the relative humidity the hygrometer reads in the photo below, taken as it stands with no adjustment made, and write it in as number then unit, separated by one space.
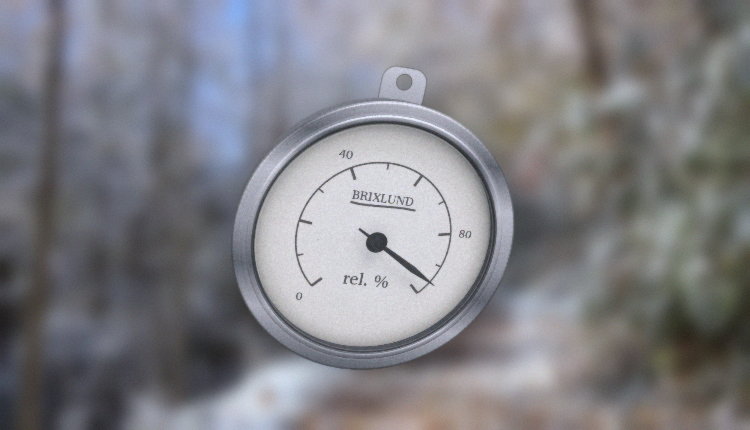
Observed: 95 %
